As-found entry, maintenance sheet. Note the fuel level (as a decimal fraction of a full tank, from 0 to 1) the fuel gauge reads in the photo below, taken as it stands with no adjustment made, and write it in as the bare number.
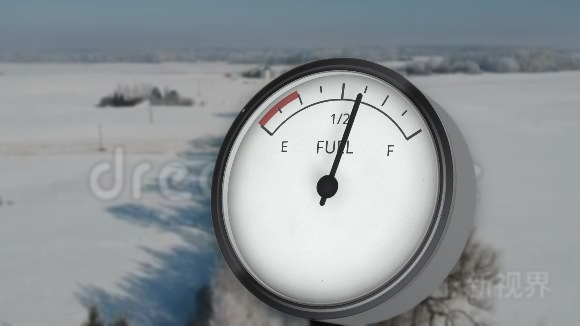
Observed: 0.625
